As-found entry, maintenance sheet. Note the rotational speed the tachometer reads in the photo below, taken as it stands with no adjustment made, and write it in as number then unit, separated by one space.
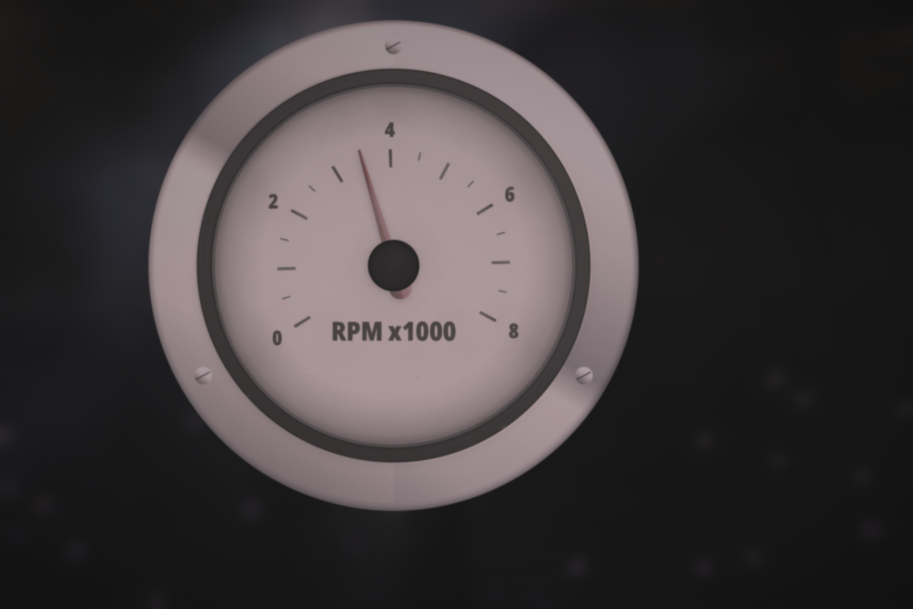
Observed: 3500 rpm
